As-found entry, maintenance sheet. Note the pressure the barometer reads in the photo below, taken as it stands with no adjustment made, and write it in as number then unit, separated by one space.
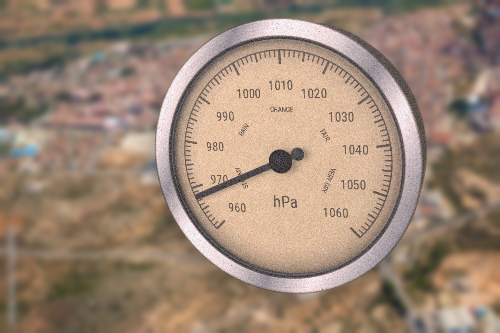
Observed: 968 hPa
